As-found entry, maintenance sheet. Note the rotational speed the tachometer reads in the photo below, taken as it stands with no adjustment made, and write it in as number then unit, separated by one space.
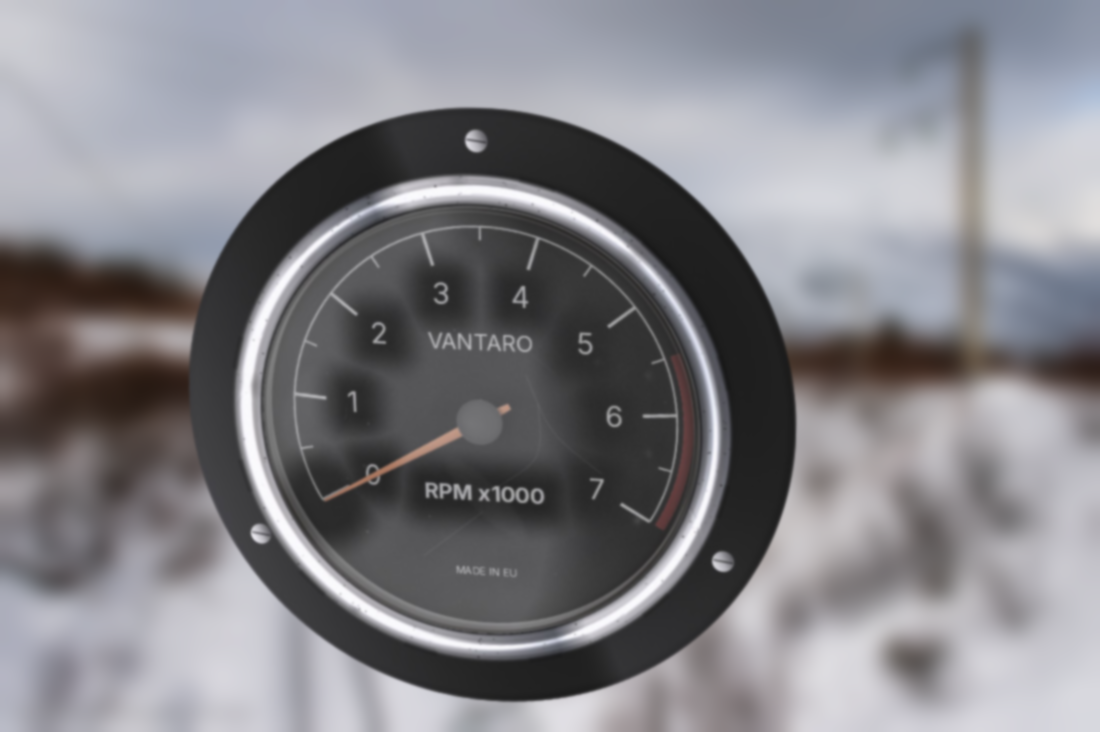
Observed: 0 rpm
